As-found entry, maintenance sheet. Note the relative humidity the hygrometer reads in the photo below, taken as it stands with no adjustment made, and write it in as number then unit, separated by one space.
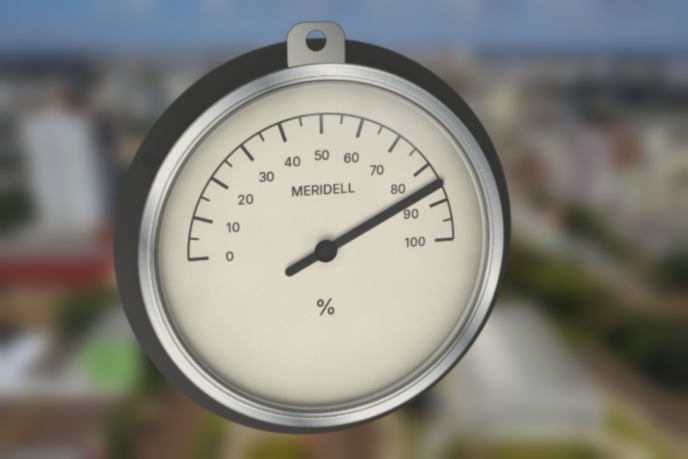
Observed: 85 %
